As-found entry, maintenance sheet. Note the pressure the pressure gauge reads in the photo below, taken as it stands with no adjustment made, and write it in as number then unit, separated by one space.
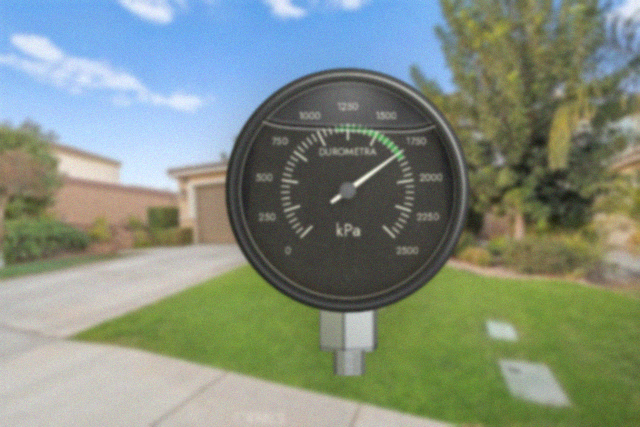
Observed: 1750 kPa
